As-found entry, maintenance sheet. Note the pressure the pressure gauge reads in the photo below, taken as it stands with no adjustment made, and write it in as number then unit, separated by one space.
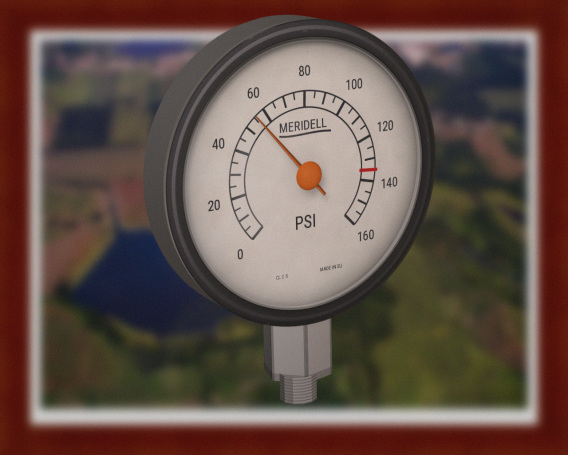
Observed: 55 psi
